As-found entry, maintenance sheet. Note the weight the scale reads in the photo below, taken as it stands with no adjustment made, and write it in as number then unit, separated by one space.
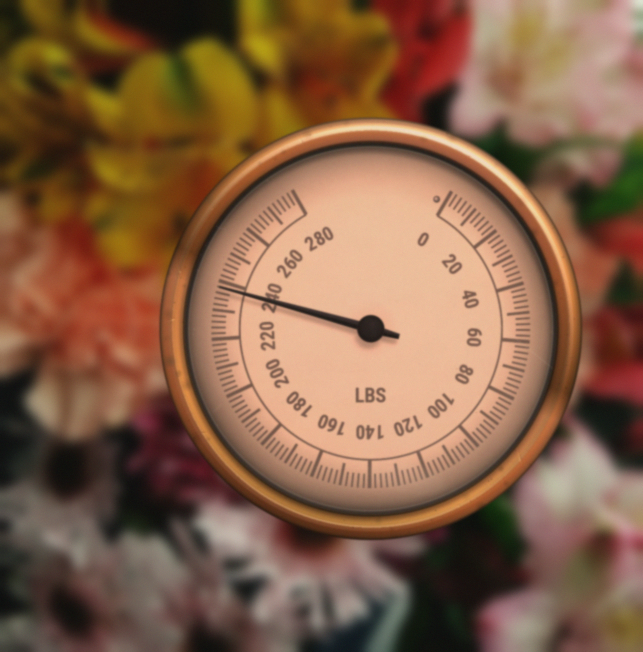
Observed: 238 lb
